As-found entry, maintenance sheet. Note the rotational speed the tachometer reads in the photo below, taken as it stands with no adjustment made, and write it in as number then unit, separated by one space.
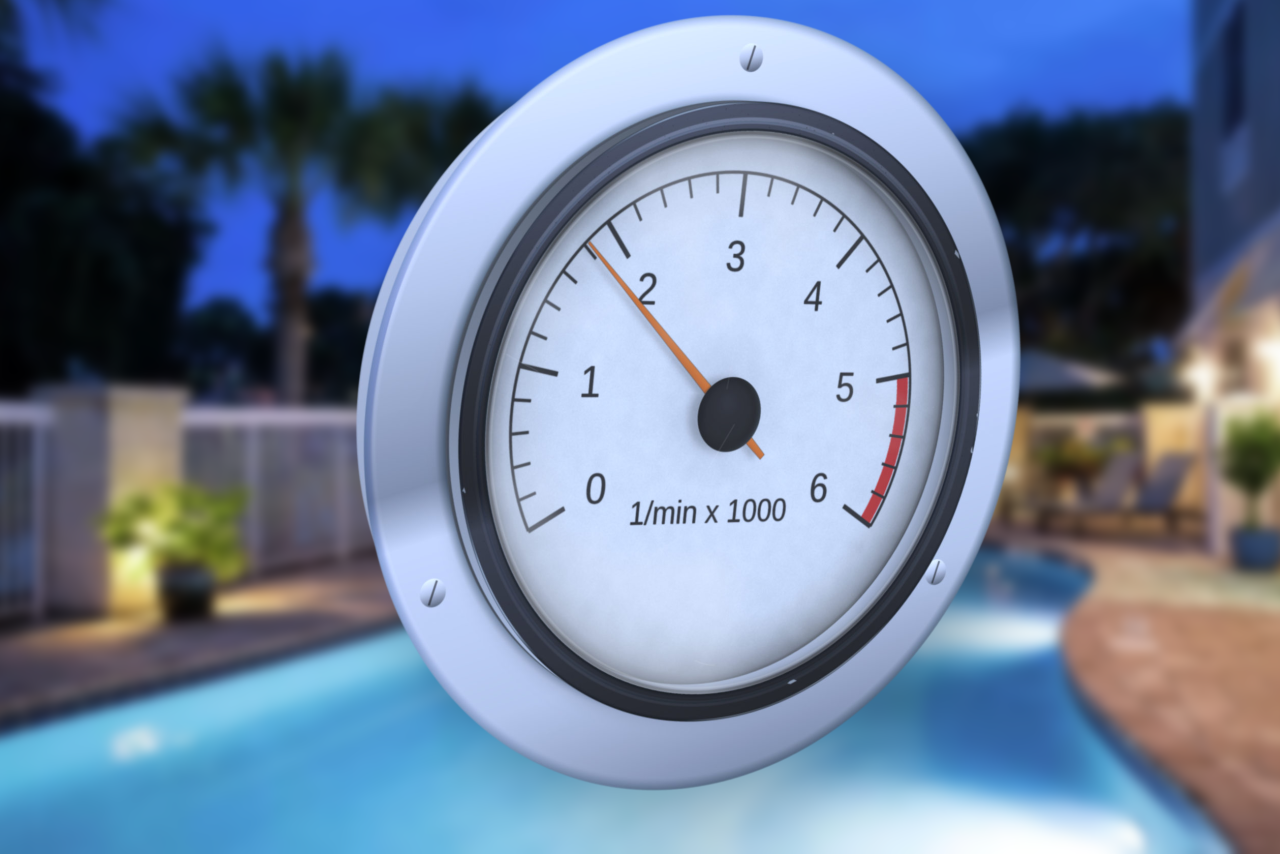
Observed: 1800 rpm
